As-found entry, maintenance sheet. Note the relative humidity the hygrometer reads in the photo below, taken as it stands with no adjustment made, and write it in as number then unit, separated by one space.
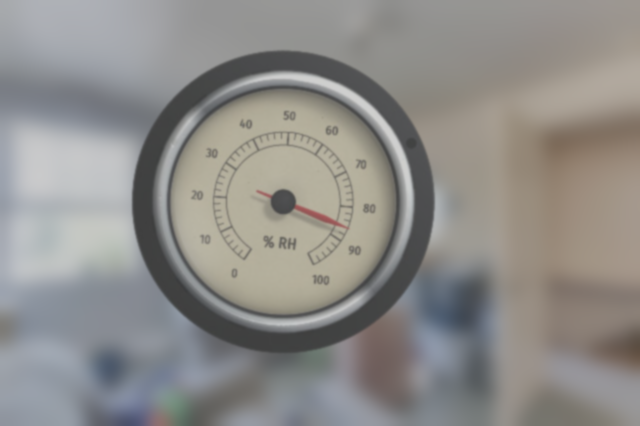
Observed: 86 %
